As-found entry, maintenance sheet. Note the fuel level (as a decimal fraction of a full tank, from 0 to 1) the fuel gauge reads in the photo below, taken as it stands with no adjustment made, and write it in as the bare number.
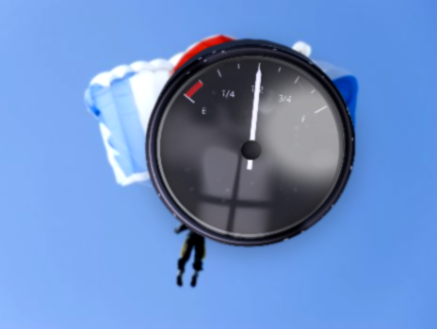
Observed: 0.5
